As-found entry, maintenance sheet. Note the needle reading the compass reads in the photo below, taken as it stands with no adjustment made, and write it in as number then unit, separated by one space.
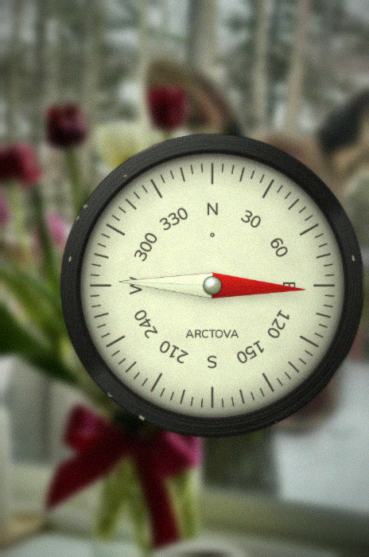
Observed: 92.5 °
